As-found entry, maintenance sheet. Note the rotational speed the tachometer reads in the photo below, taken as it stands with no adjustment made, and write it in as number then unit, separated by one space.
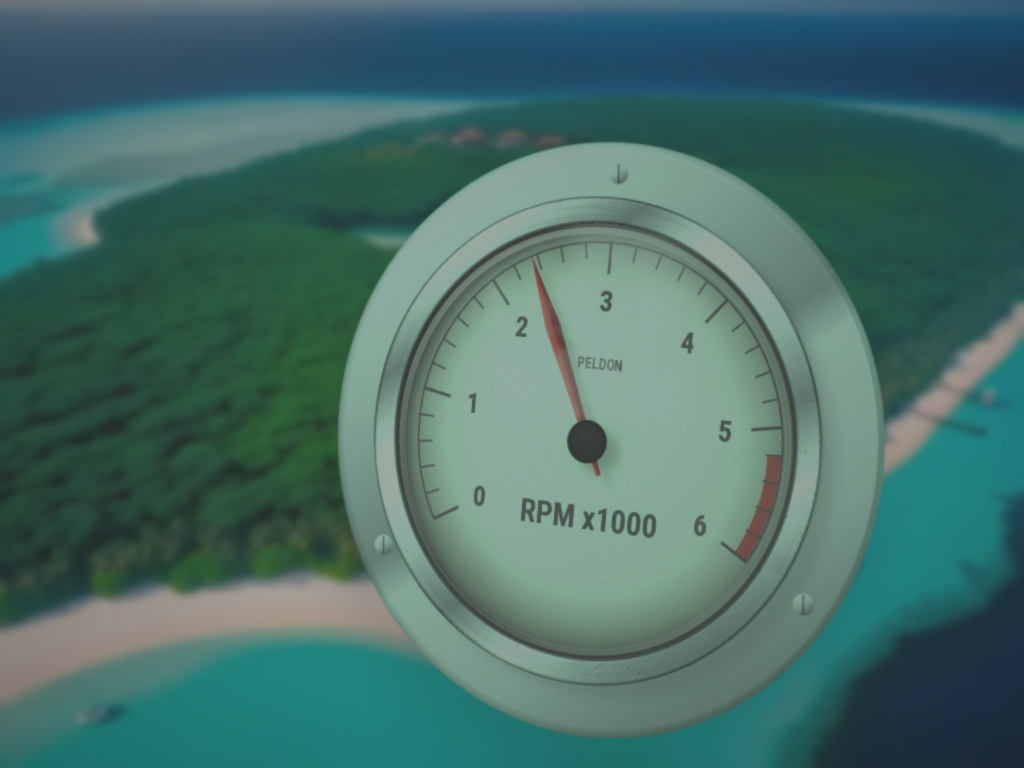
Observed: 2400 rpm
